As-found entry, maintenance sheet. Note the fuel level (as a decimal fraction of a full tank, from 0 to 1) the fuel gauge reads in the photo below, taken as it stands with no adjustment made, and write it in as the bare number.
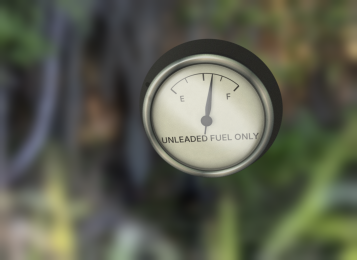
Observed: 0.625
